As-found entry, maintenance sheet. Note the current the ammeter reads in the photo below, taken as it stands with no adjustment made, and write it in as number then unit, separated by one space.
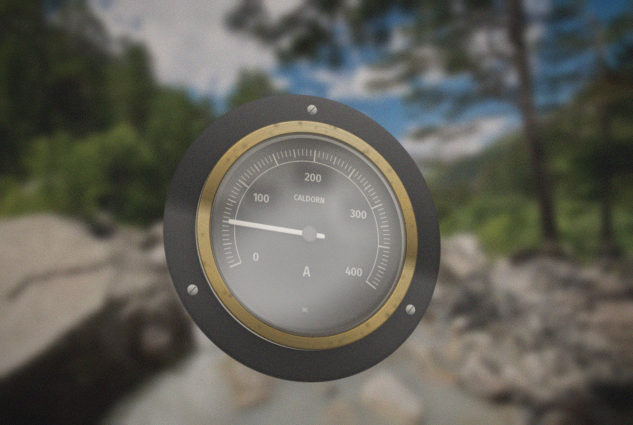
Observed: 50 A
